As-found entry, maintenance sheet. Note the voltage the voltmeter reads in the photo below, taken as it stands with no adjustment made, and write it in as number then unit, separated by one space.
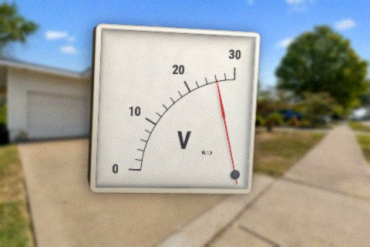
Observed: 26 V
